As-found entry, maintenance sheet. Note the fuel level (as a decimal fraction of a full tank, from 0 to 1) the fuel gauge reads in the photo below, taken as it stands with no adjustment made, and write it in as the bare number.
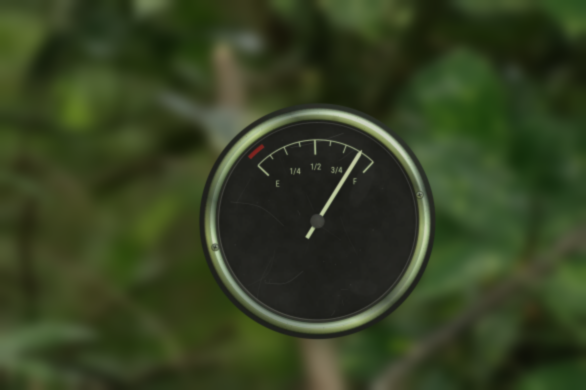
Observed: 0.875
